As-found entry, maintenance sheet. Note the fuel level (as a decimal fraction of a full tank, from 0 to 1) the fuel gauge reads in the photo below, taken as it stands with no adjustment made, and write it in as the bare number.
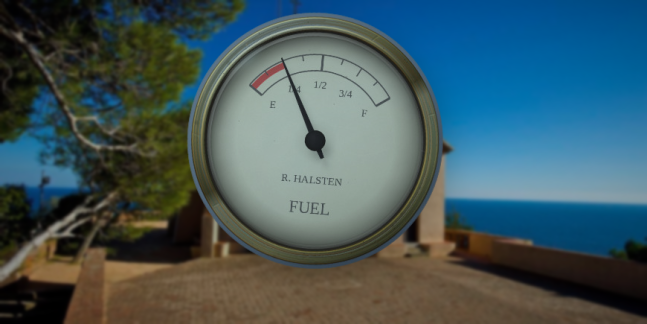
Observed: 0.25
